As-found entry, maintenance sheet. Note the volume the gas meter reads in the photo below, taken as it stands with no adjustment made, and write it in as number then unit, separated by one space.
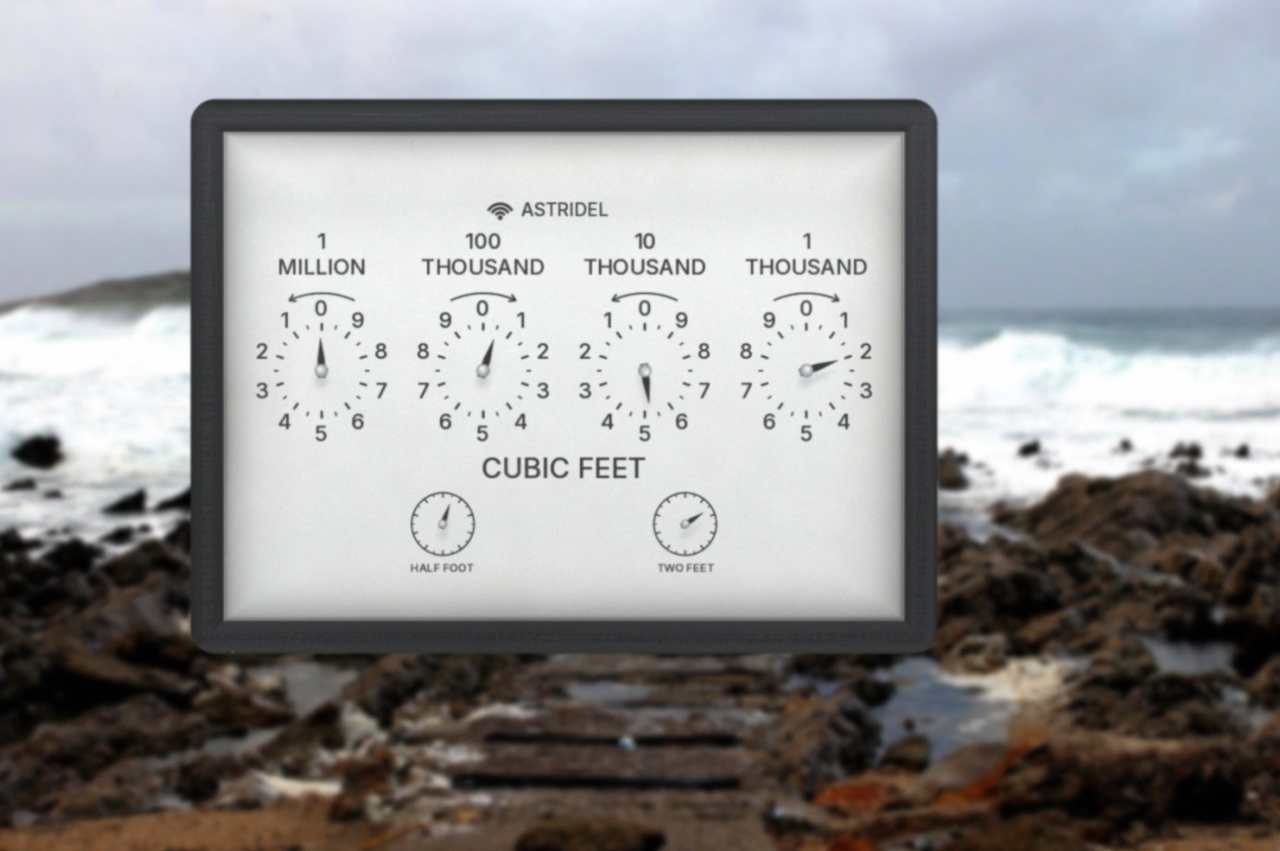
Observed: 5200 ft³
